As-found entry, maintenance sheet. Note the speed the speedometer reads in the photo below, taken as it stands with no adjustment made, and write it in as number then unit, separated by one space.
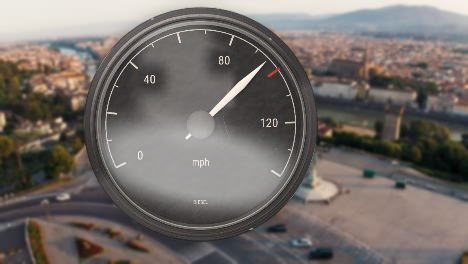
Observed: 95 mph
